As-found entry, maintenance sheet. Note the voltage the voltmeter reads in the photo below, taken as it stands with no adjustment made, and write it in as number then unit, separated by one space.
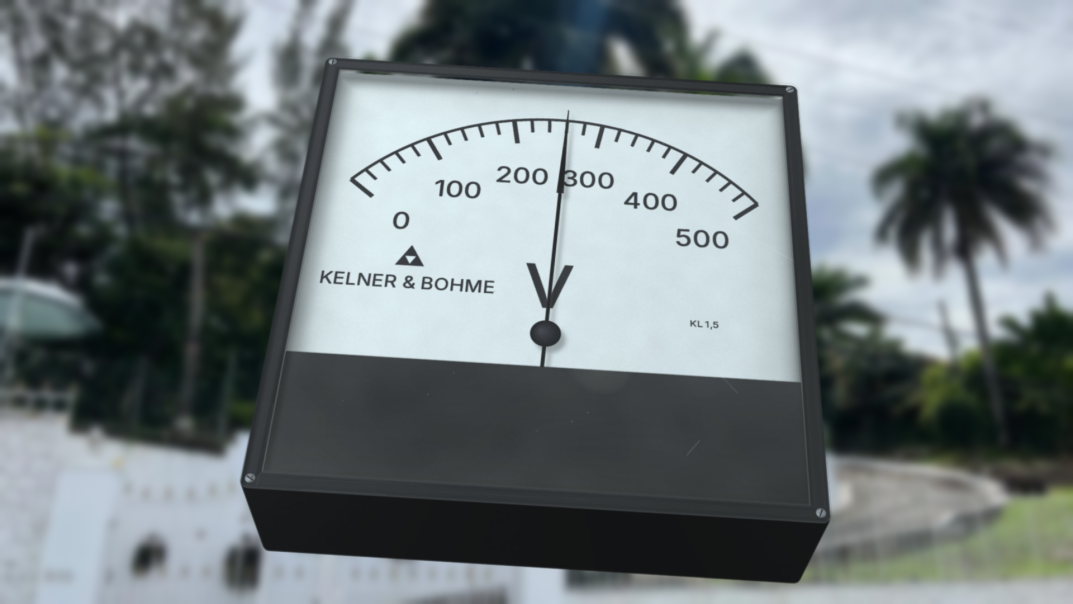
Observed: 260 V
